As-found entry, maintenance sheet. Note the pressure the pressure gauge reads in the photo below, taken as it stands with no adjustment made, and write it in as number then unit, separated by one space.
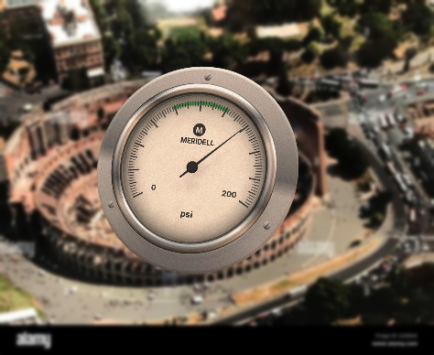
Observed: 140 psi
